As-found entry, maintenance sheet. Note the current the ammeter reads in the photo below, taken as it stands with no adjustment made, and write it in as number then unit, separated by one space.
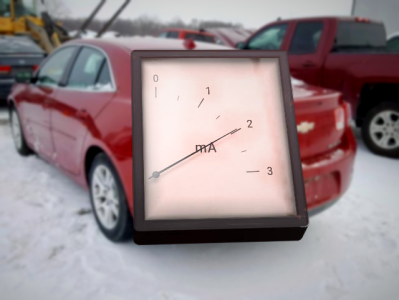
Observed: 2 mA
